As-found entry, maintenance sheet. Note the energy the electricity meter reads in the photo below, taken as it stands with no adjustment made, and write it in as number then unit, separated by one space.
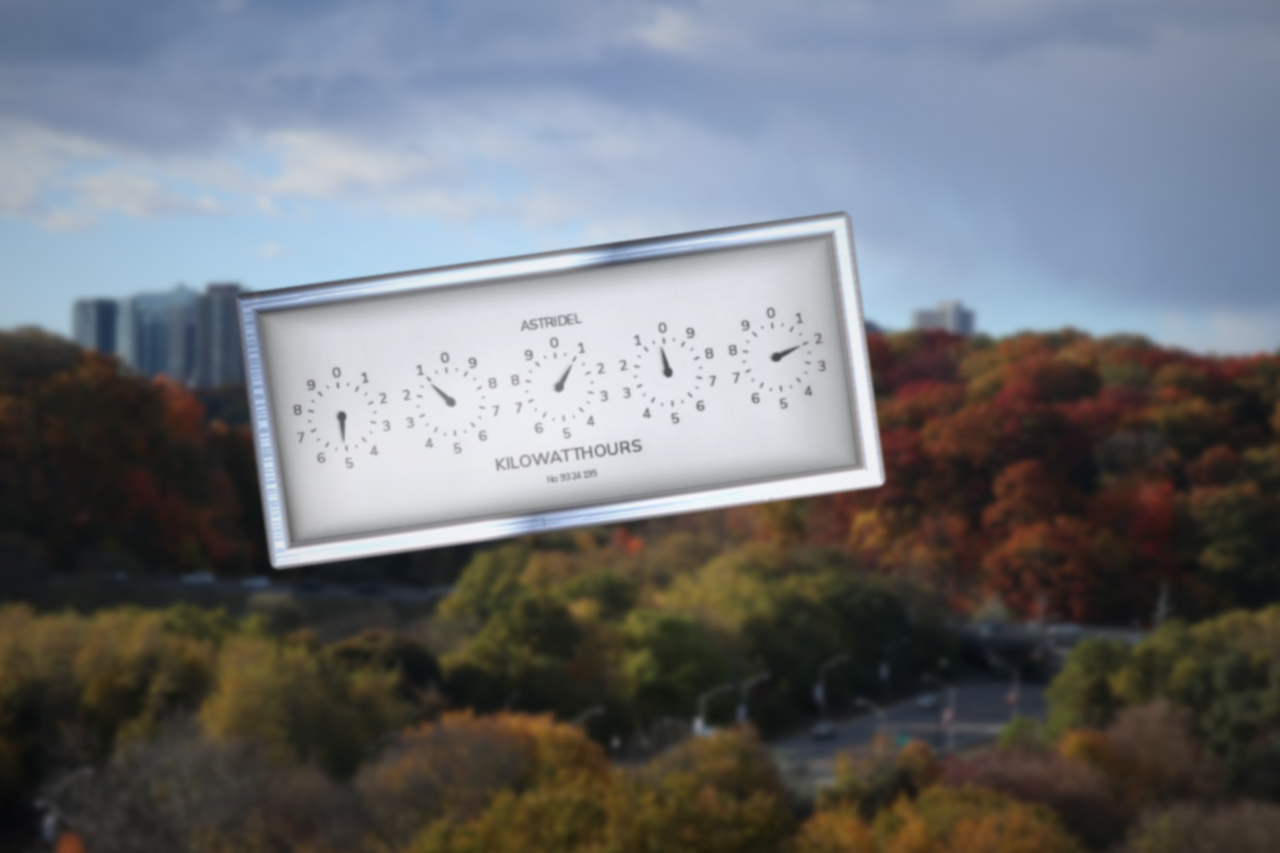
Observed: 51102 kWh
